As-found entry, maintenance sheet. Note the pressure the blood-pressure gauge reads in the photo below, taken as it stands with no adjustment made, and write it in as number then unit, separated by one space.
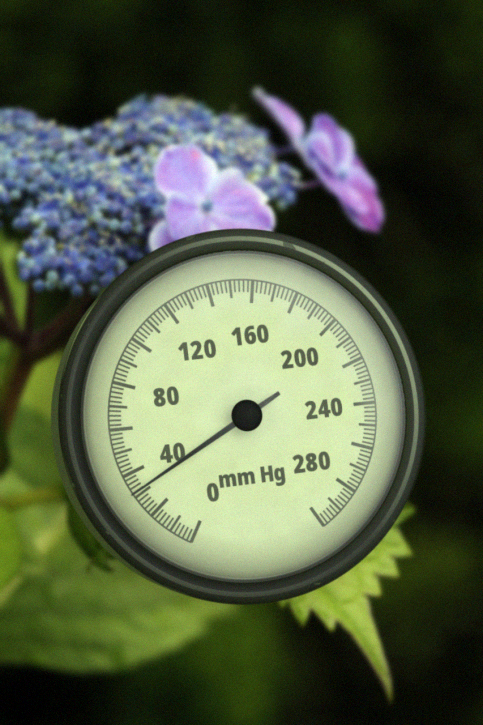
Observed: 32 mmHg
